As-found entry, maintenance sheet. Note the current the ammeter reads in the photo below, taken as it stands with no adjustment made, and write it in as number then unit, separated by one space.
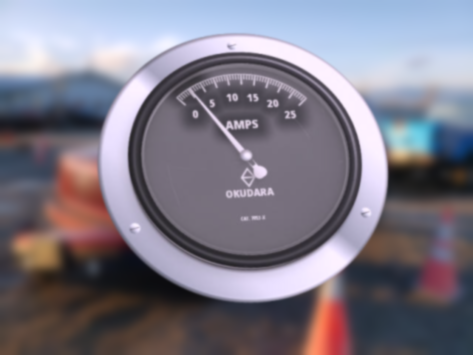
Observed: 2.5 A
